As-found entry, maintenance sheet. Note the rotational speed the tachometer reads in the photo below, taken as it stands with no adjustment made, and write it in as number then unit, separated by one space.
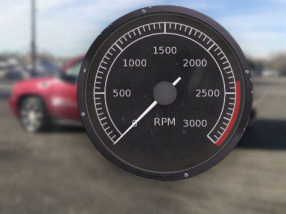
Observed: 0 rpm
